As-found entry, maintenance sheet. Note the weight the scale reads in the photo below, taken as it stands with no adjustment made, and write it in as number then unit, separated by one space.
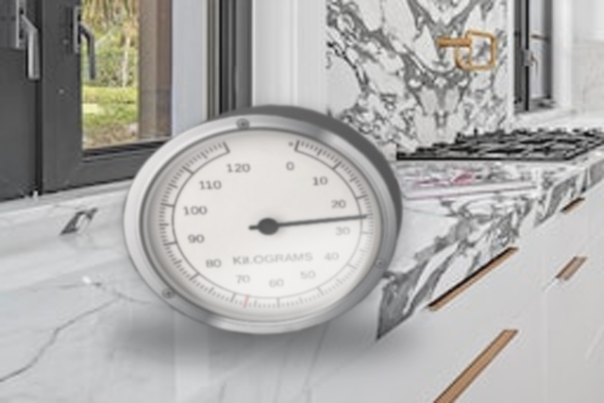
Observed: 25 kg
